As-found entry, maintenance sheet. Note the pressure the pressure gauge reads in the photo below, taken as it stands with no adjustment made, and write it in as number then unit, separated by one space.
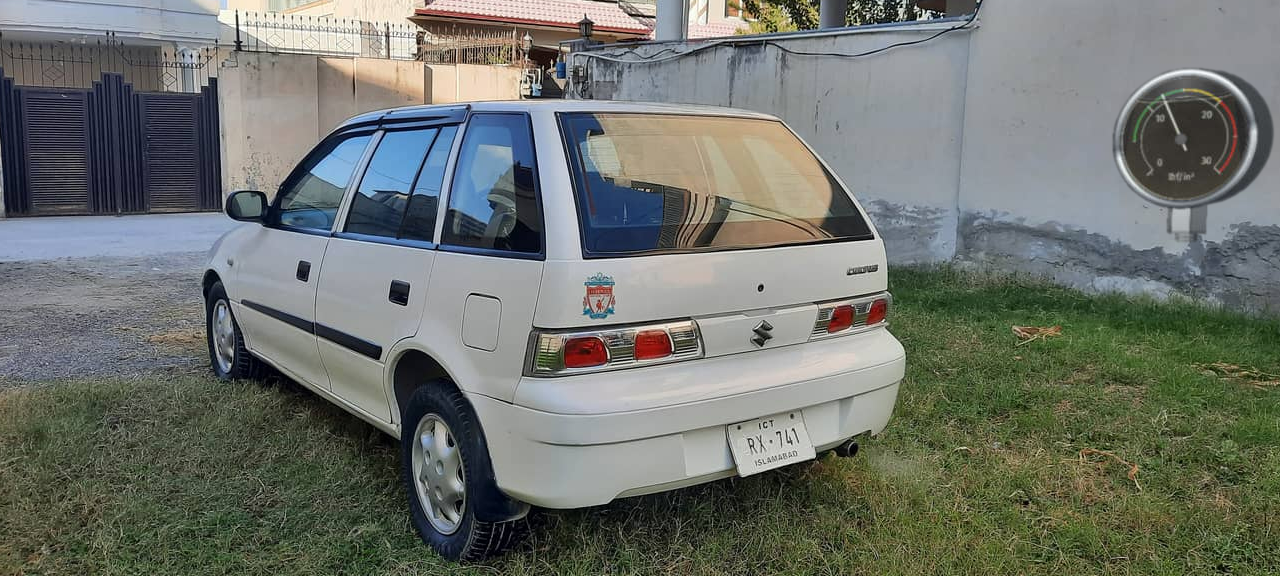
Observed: 12.5 psi
